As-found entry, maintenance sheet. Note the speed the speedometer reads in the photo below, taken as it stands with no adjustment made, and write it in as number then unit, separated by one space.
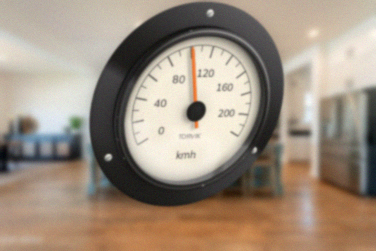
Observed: 100 km/h
